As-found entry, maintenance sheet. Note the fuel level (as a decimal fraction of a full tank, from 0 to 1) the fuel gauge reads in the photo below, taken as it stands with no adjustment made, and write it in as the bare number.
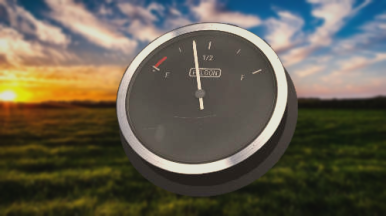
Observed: 0.375
